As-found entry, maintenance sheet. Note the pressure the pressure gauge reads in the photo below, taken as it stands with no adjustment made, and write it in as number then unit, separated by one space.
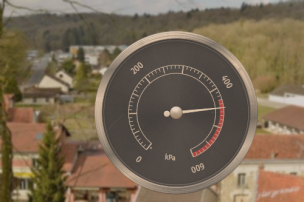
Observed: 450 kPa
